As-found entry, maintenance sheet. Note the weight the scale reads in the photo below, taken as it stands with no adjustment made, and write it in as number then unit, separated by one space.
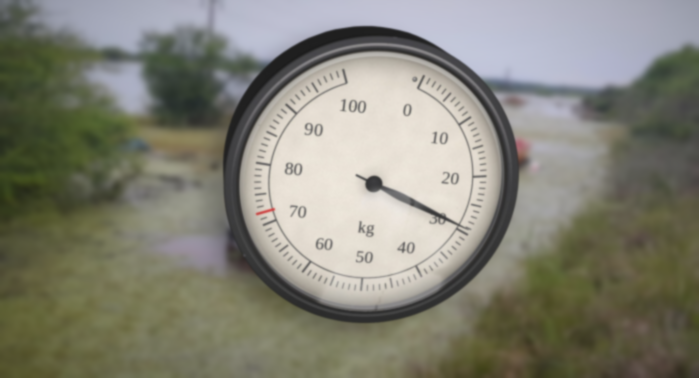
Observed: 29 kg
